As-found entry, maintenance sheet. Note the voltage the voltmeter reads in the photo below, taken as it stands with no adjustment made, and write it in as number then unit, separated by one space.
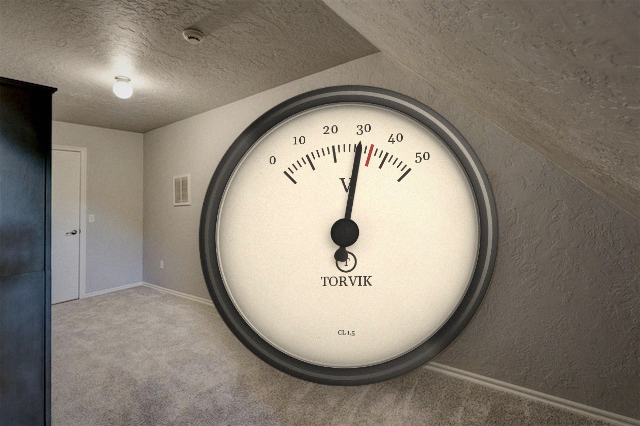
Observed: 30 V
